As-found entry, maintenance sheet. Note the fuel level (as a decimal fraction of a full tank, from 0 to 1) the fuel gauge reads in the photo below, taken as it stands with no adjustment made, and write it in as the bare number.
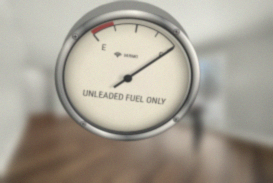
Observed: 1
